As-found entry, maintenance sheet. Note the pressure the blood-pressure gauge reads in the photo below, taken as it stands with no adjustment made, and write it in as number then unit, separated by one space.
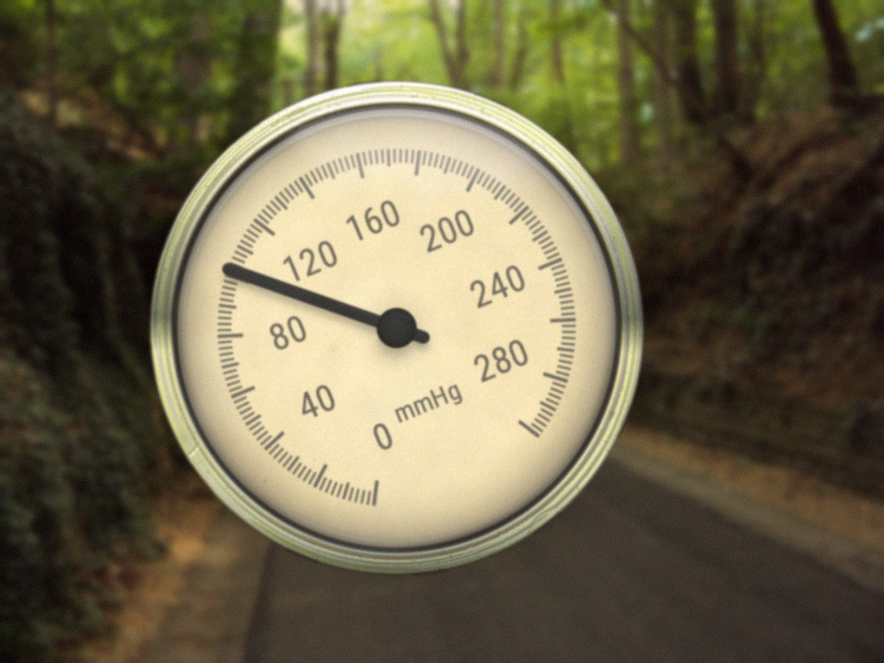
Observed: 102 mmHg
